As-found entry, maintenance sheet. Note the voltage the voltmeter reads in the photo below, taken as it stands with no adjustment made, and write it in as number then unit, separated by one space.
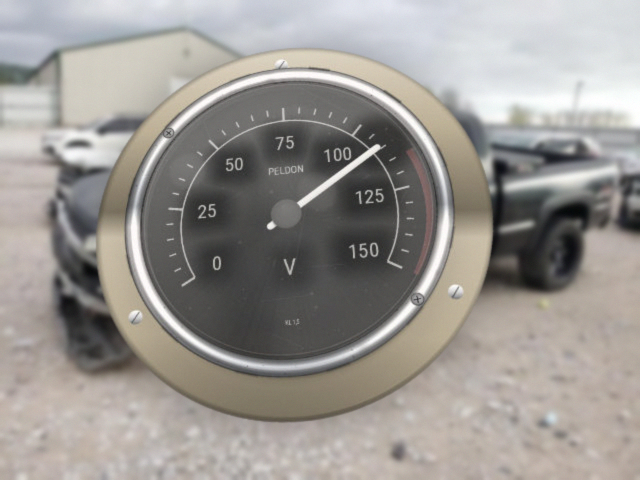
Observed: 110 V
